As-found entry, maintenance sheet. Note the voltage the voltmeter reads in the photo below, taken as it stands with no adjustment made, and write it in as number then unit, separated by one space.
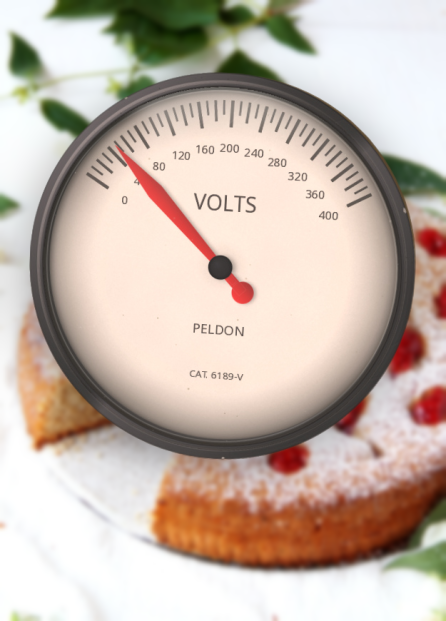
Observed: 50 V
